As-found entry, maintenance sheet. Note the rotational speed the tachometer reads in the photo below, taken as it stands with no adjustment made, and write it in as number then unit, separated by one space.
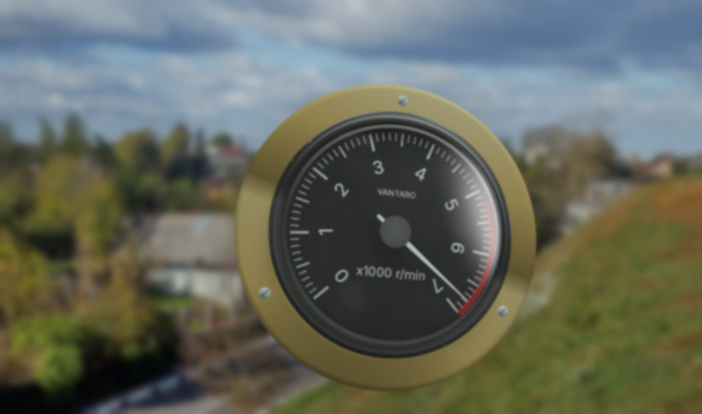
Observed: 6800 rpm
